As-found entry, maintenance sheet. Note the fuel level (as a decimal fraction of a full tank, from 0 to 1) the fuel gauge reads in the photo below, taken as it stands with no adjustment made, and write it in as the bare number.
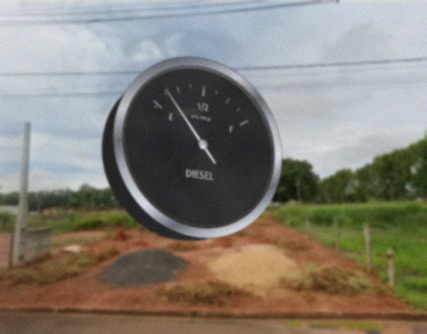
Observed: 0.125
